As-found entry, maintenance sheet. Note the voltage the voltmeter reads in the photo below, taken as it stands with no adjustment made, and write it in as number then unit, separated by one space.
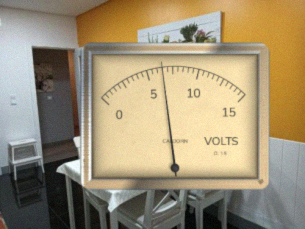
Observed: 6.5 V
